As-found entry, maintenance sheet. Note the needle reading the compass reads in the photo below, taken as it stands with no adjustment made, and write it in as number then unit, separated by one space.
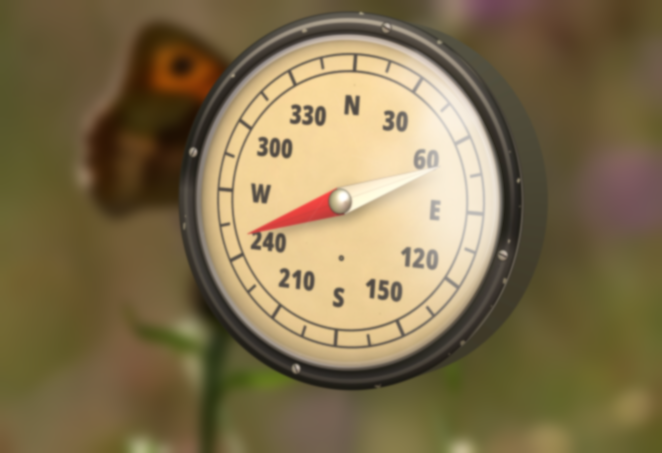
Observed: 247.5 °
